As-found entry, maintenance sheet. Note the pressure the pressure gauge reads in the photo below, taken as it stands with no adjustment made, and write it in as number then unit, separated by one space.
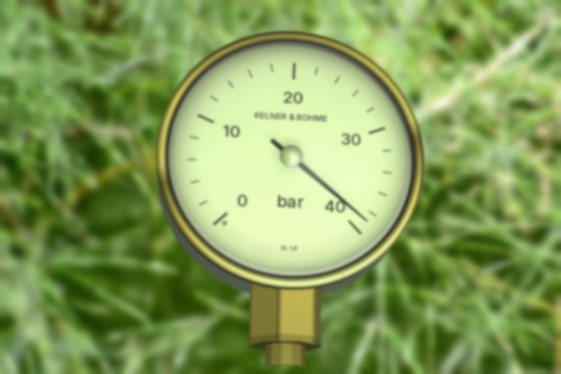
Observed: 39 bar
